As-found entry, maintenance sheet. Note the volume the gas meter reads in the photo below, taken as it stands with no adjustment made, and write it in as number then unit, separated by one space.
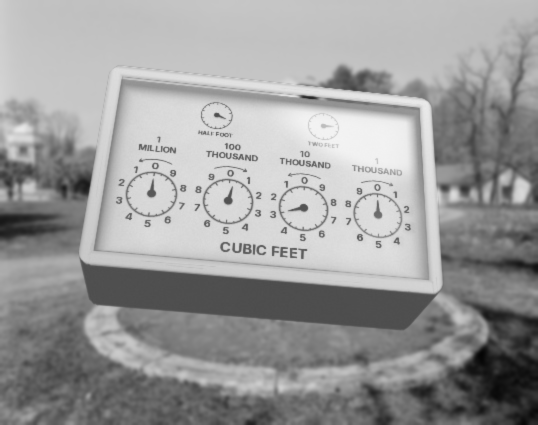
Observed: 3000 ft³
